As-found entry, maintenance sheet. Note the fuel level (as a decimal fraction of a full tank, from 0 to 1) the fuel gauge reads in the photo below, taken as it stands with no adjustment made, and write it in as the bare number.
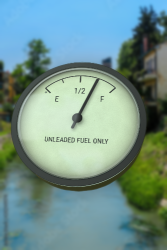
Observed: 0.75
